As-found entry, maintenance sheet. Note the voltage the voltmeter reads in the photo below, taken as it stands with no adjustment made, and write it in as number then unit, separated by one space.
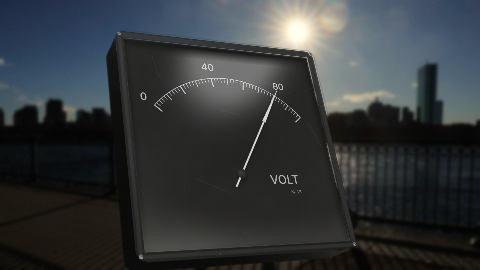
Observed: 80 V
